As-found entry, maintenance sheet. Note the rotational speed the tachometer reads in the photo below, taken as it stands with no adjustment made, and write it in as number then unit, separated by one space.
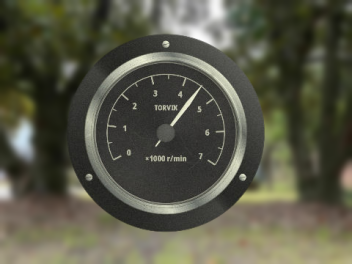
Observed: 4500 rpm
